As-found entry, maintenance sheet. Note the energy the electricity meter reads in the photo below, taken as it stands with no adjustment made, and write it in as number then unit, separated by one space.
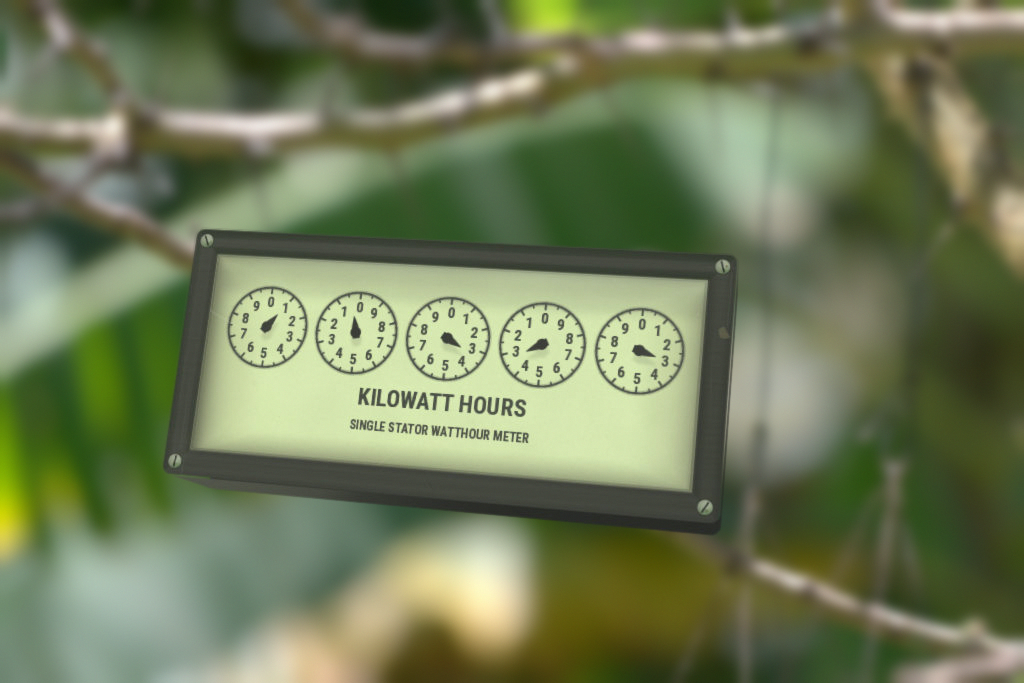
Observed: 10333 kWh
